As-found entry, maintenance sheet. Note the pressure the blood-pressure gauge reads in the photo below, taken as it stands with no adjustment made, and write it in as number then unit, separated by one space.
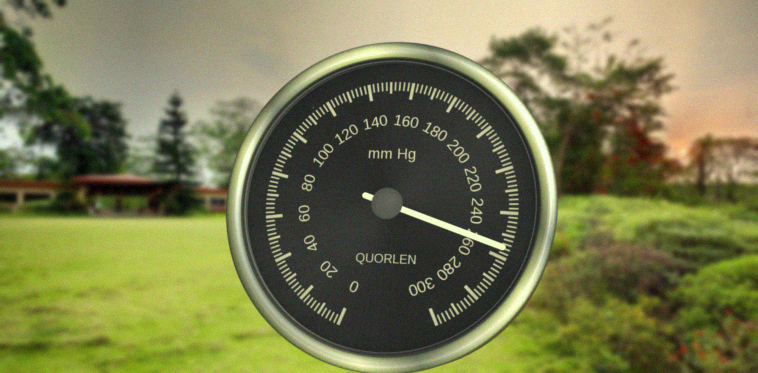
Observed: 256 mmHg
